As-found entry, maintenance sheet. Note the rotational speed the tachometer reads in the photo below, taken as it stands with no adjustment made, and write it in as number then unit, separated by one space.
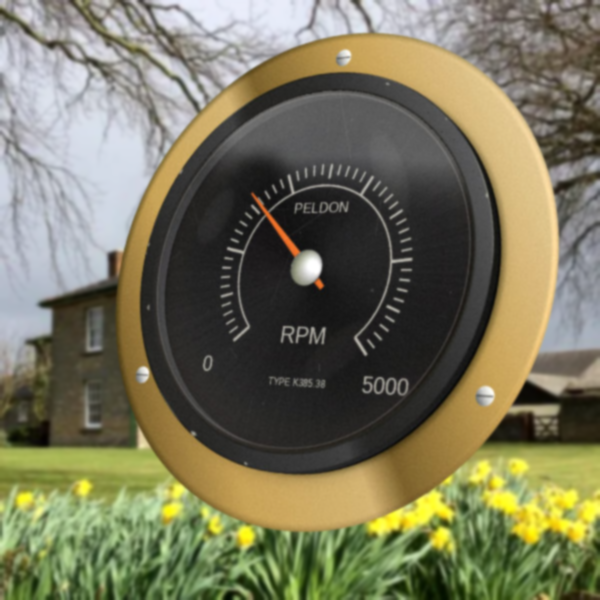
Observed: 1600 rpm
